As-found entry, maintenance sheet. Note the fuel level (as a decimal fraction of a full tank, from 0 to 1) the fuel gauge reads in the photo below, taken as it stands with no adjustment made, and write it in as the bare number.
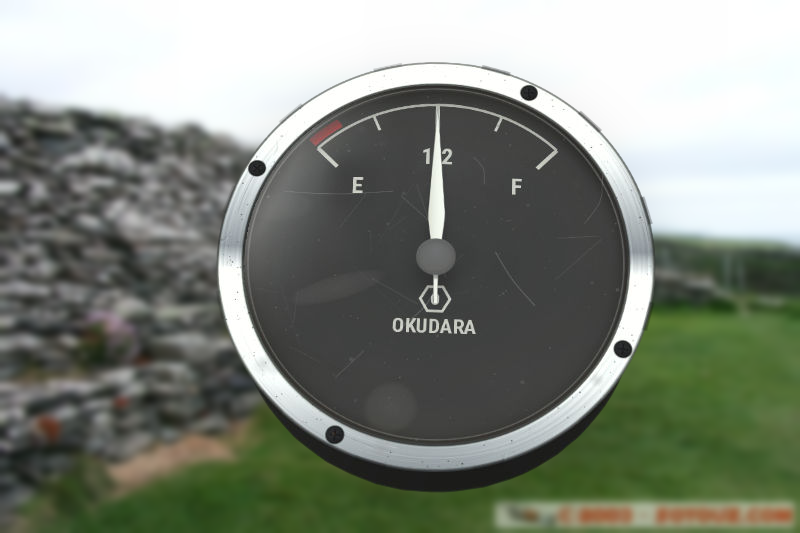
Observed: 0.5
